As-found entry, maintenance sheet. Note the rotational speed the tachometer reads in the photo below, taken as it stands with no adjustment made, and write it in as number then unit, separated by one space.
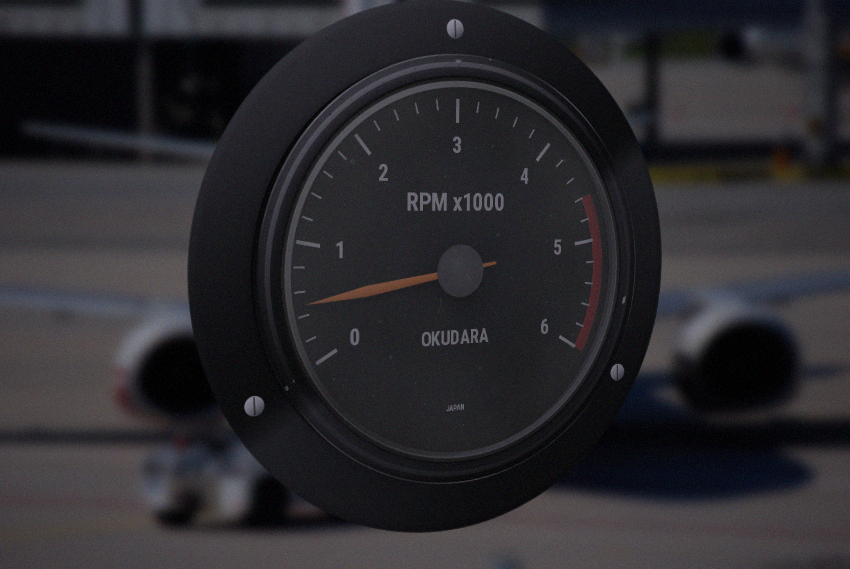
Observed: 500 rpm
